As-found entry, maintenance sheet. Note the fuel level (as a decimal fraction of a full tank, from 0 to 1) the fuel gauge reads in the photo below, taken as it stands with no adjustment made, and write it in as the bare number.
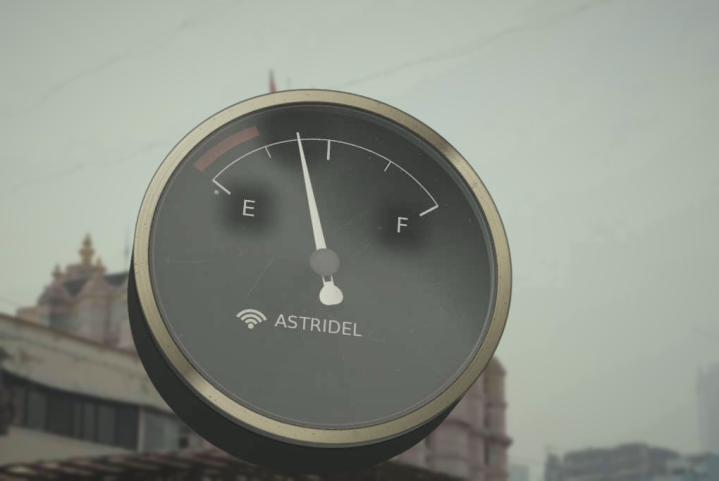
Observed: 0.375
